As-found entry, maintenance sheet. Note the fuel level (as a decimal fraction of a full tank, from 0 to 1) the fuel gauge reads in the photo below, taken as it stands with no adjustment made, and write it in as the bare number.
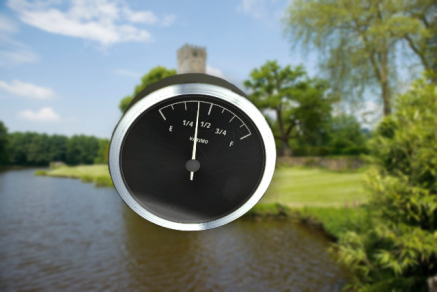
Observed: 0.375
